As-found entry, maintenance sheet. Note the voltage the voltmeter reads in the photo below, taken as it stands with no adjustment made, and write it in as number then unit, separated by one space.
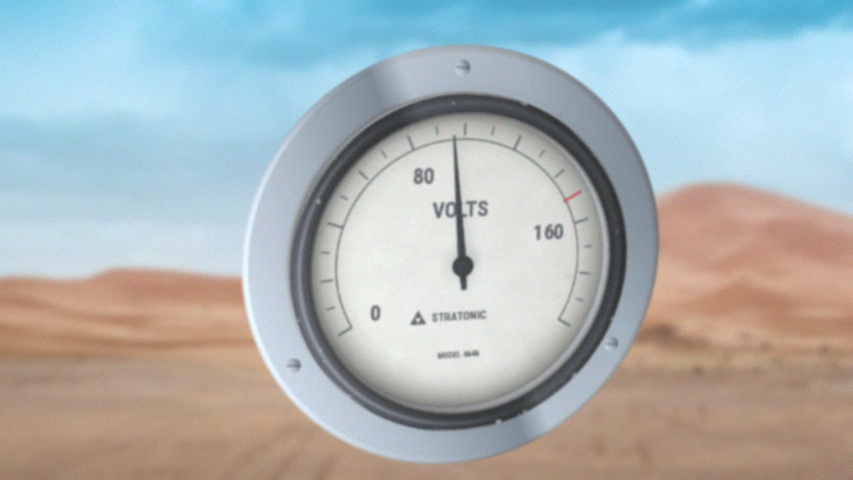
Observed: 95 V
